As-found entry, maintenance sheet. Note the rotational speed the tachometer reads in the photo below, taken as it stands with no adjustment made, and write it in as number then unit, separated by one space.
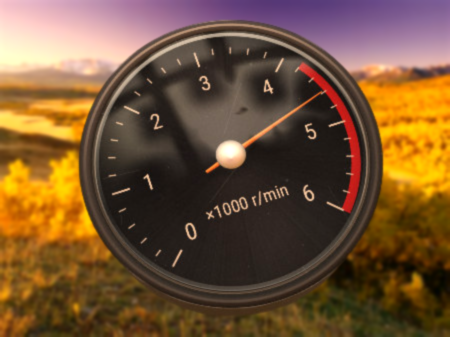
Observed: 4600 rpm
